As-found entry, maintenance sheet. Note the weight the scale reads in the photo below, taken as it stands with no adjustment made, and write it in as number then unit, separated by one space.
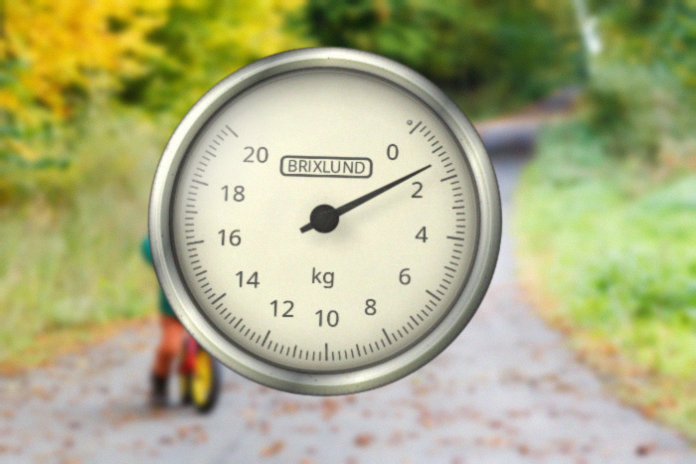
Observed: 1.4 kg
